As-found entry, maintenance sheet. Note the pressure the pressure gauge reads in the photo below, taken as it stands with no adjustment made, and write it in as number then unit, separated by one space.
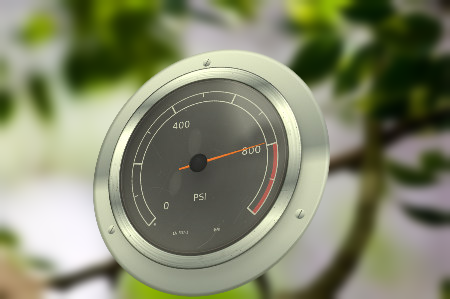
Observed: 800 psi
